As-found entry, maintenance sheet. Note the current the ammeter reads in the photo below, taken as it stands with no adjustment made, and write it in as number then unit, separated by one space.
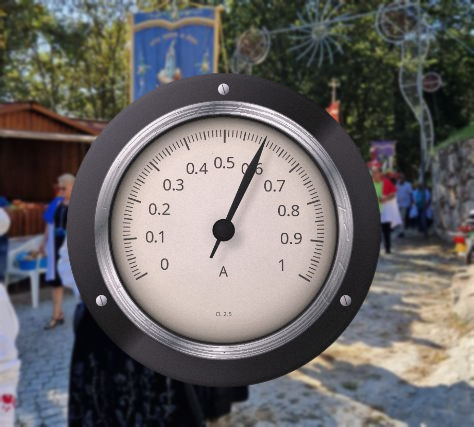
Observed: 0.6 A
